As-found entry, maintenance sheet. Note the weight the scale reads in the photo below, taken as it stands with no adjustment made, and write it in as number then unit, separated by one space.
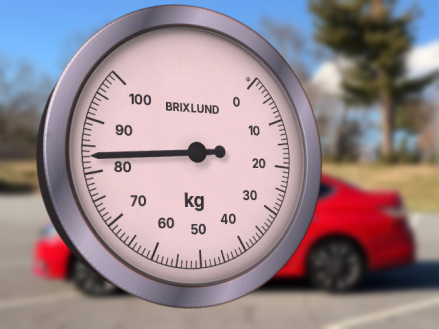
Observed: 83 kg
